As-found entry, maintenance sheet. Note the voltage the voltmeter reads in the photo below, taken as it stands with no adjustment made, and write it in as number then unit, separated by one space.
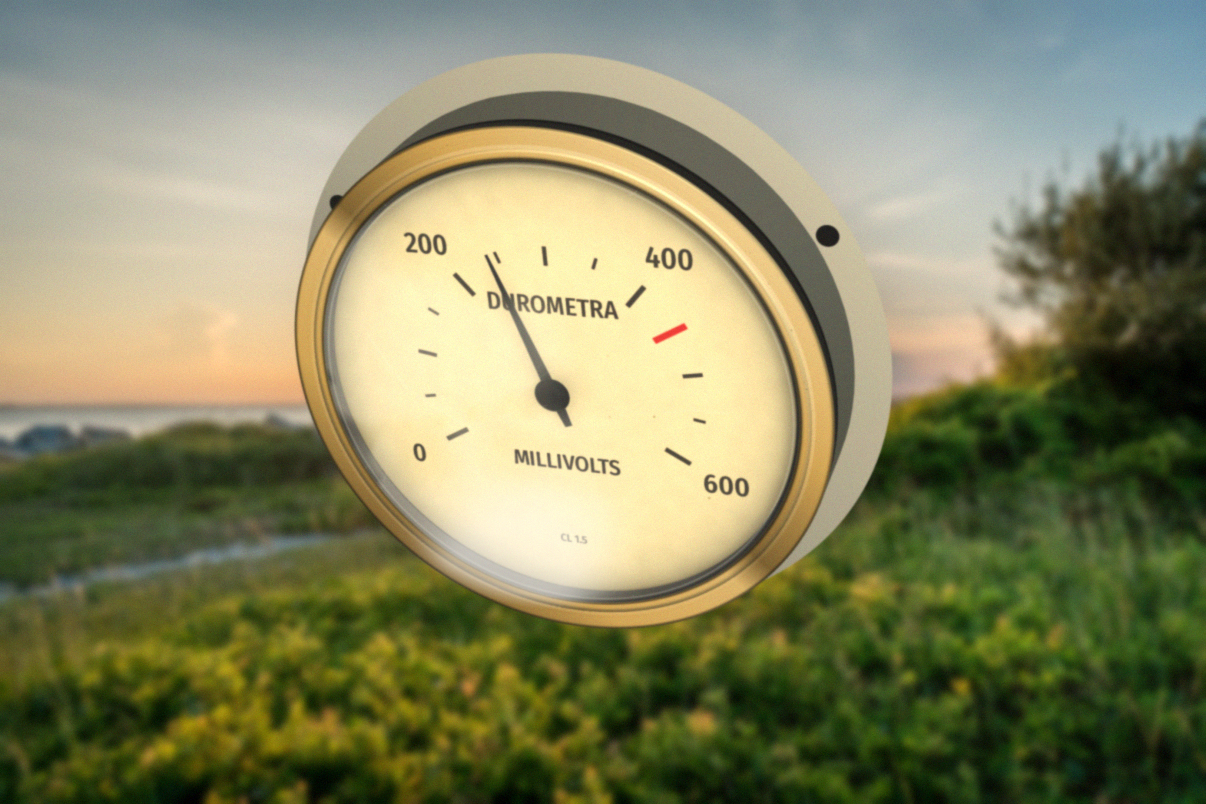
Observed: 250 mV
